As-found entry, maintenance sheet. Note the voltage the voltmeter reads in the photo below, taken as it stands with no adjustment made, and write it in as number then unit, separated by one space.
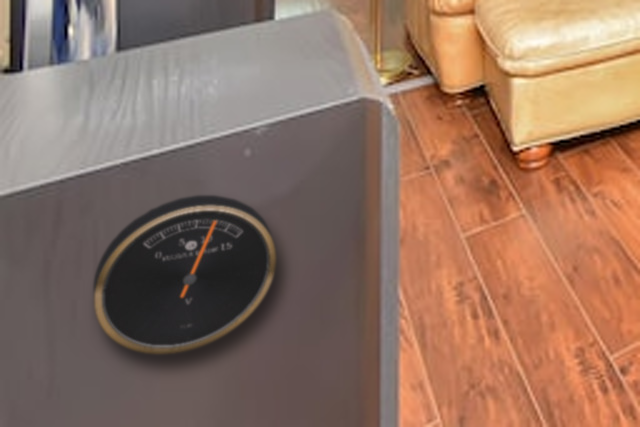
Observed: 10 V
